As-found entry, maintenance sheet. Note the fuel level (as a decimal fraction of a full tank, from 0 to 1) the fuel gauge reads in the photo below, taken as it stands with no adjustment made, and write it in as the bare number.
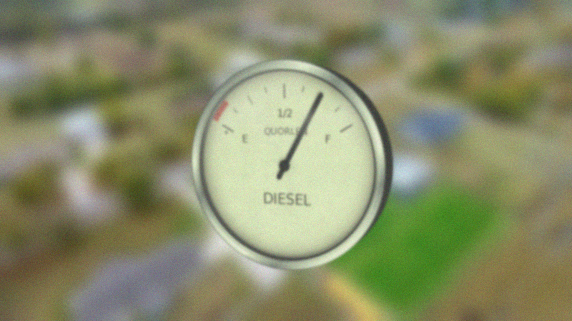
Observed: 0.75
